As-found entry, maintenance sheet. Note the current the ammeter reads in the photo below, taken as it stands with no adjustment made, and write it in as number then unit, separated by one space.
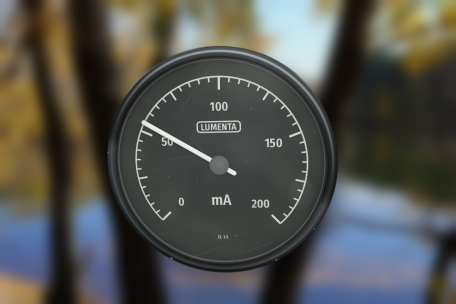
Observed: 55 mA
